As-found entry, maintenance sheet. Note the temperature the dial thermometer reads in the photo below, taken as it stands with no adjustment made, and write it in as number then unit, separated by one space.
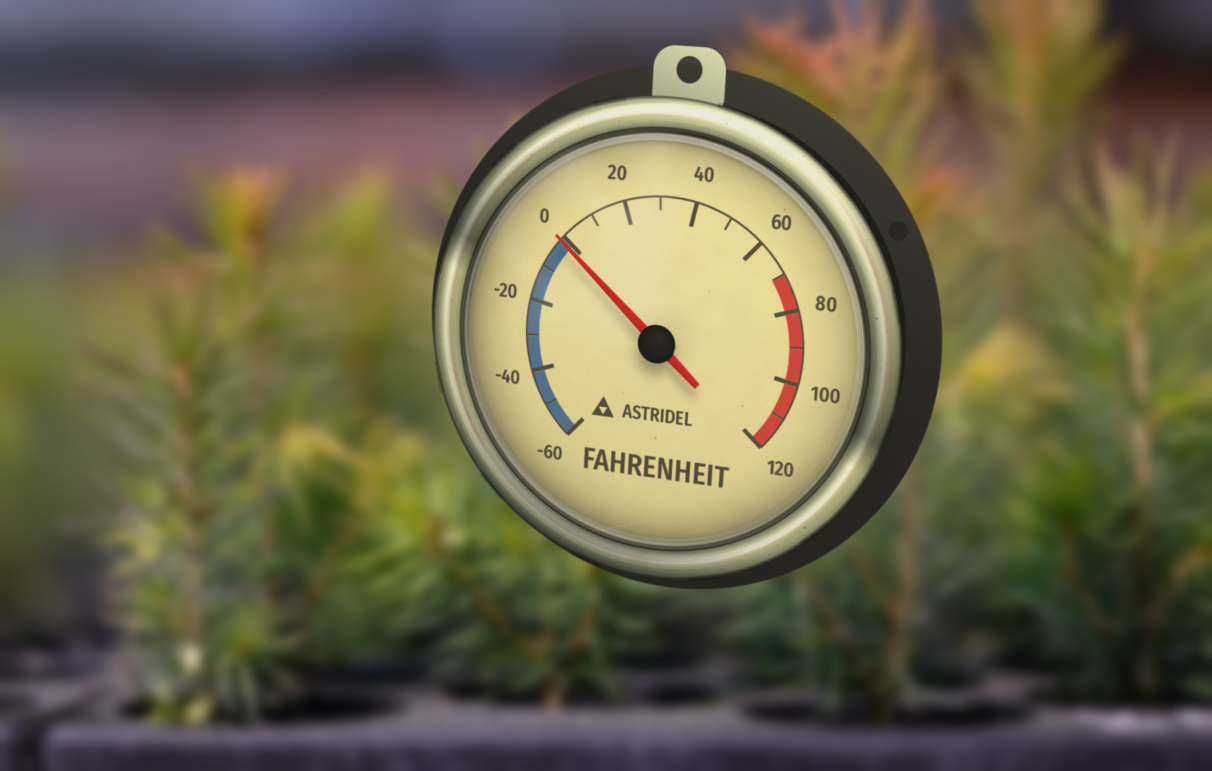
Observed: 0 °F
